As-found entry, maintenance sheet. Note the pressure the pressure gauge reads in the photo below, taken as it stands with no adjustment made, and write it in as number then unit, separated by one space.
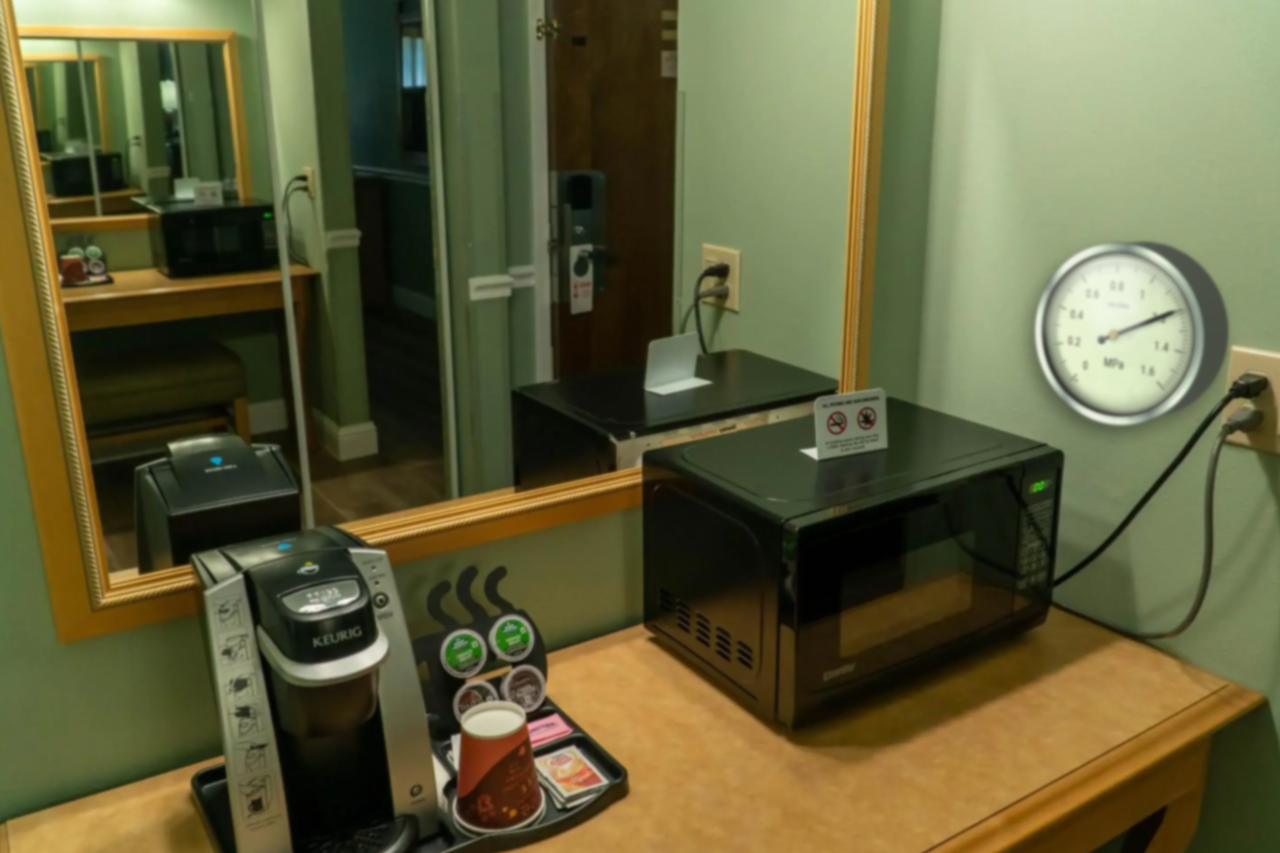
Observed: 1.2 MPa
